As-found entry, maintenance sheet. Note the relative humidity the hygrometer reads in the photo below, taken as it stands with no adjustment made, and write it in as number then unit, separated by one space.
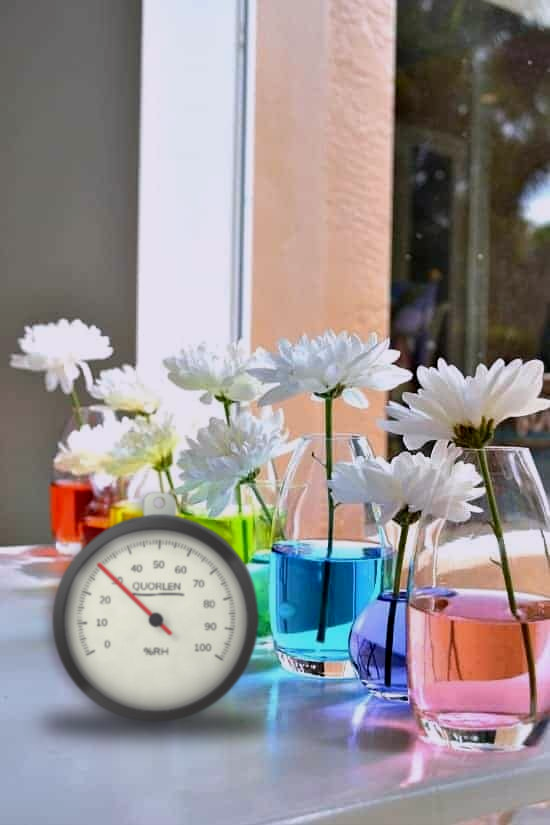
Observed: 30 %
